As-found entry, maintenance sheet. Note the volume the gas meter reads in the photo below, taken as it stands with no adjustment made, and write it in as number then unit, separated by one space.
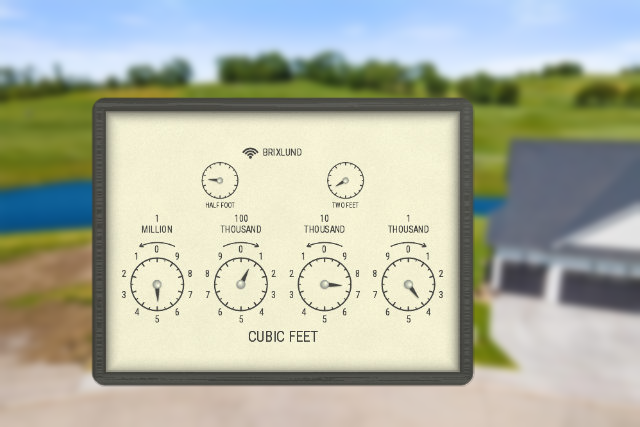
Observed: 507400 ft³
